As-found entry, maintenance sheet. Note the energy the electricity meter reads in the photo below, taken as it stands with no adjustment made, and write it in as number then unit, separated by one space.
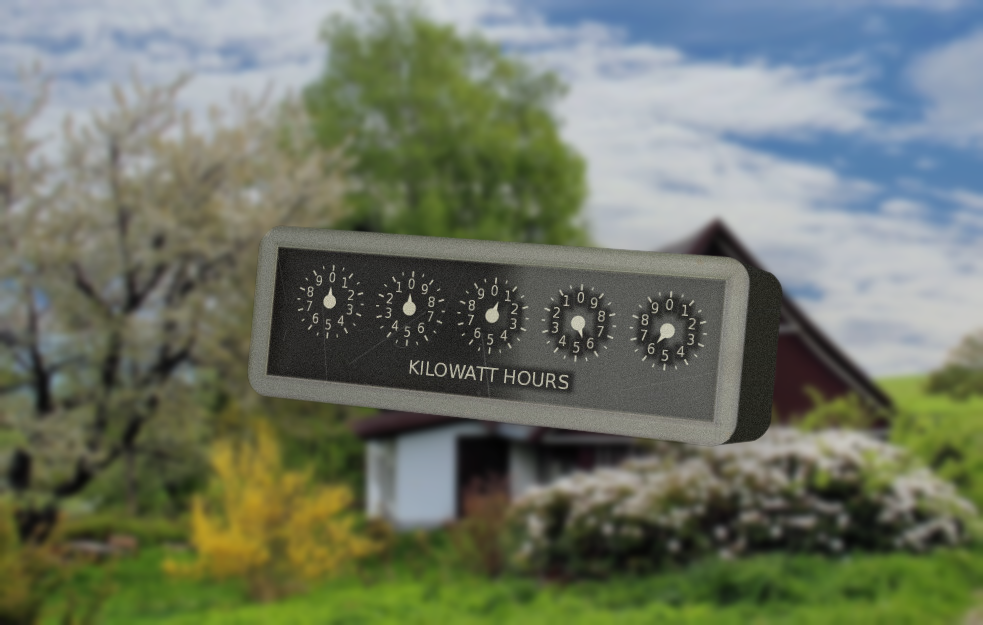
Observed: 56 kWh
